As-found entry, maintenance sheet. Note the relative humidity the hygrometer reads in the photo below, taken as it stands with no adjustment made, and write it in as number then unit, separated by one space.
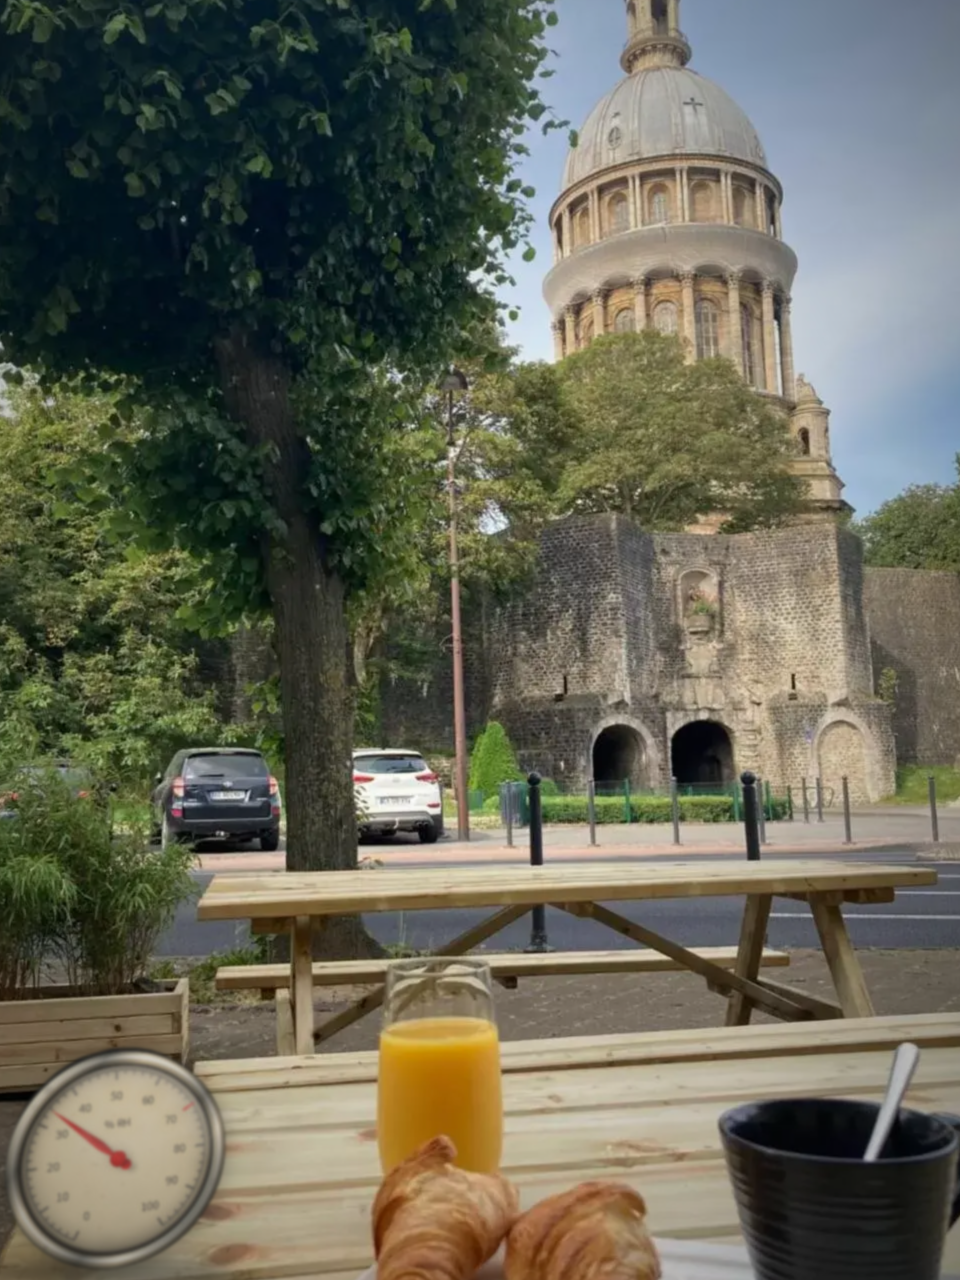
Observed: 34 %
